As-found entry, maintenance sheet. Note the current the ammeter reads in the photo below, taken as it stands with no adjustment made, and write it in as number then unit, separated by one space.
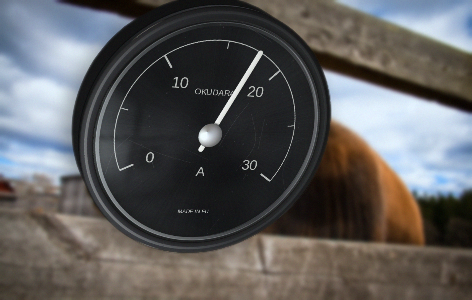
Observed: 17.5 A
